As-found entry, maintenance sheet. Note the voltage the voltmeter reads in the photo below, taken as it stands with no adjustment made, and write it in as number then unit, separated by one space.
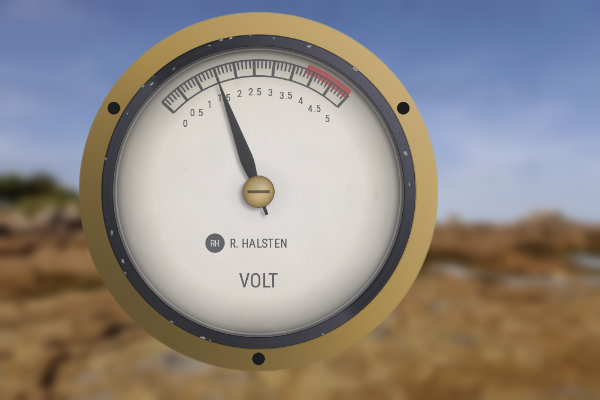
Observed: 1.5 V
